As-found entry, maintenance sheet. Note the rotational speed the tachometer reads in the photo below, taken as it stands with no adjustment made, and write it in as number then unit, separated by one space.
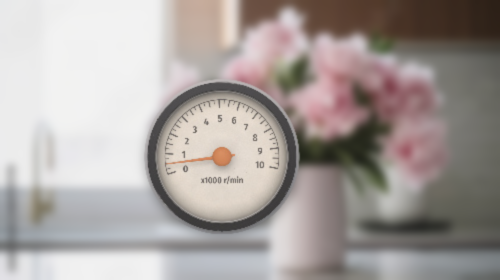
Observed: 500 rpm
